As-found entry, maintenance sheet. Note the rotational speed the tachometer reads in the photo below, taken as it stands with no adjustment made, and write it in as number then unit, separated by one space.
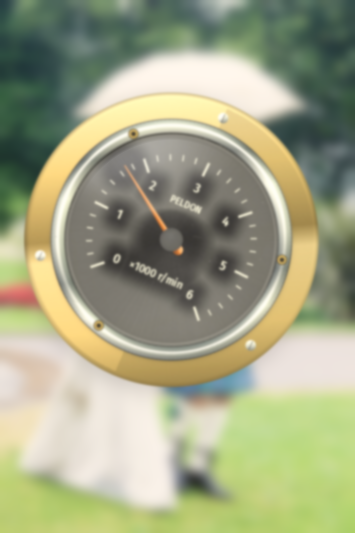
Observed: 1700 rpm
